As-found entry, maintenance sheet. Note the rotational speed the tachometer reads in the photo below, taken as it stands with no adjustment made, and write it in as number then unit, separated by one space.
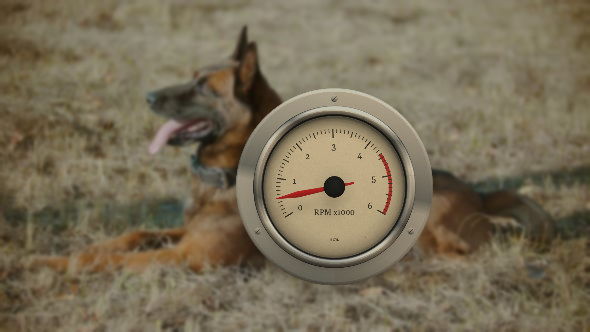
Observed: 500 rpm
